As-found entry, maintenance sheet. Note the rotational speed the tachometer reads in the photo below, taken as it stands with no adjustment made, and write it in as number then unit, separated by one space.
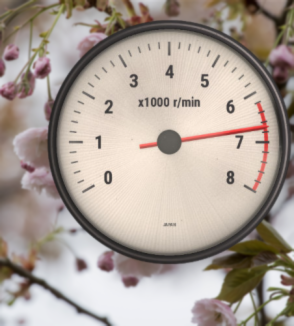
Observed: 6700 rpm
